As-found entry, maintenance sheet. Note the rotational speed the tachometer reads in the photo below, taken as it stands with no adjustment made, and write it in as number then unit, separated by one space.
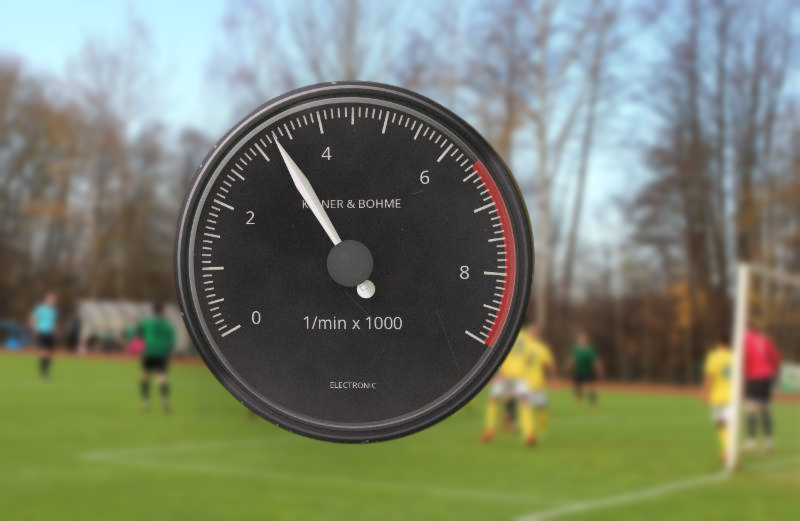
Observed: 3300 rpm
